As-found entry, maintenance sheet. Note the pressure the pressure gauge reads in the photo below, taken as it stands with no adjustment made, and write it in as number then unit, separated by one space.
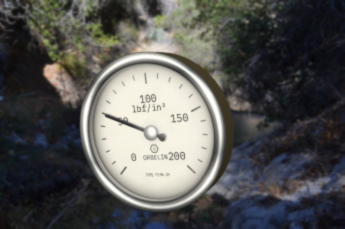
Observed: 50 psi
